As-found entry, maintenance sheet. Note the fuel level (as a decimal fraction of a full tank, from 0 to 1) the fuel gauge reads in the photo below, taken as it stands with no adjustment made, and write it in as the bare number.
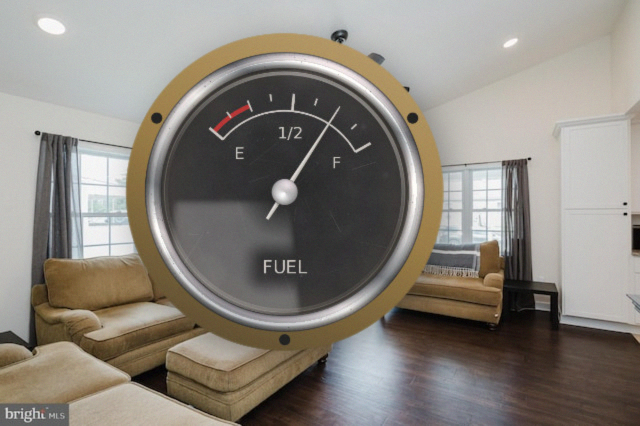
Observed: 0.75
